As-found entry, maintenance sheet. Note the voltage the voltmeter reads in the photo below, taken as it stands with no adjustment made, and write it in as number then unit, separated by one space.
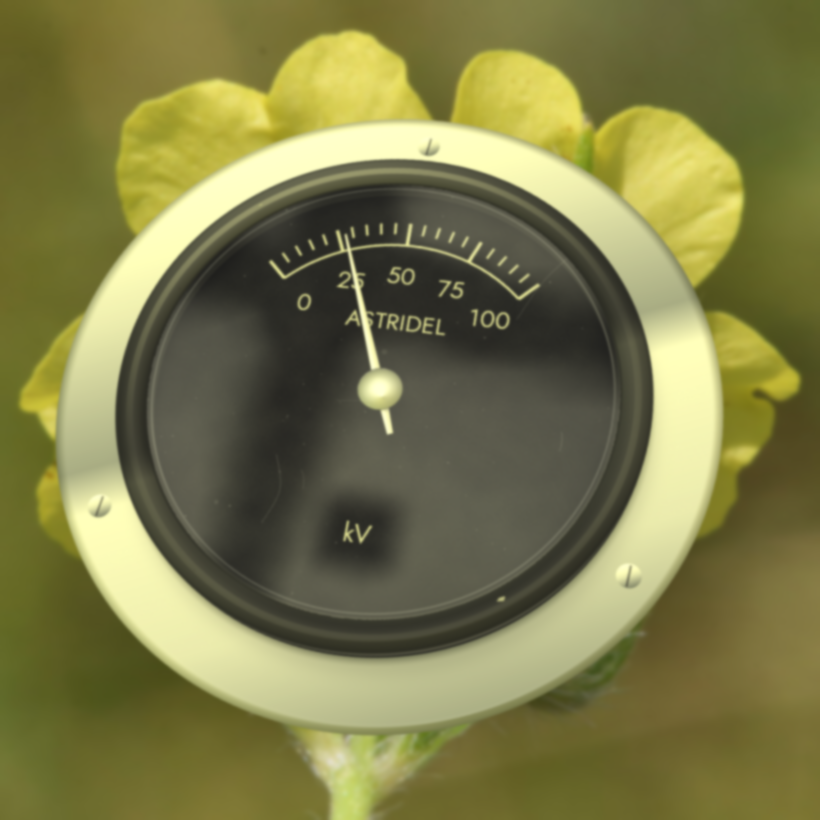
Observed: 27.5 kV
